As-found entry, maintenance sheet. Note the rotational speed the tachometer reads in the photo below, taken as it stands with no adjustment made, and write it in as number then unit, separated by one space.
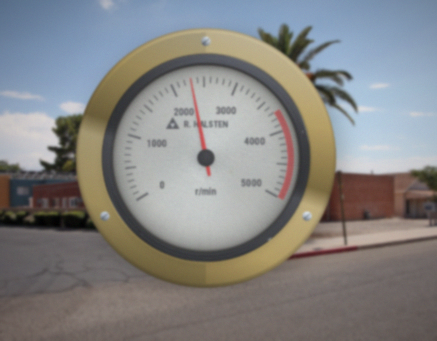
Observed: 2300 rpm
